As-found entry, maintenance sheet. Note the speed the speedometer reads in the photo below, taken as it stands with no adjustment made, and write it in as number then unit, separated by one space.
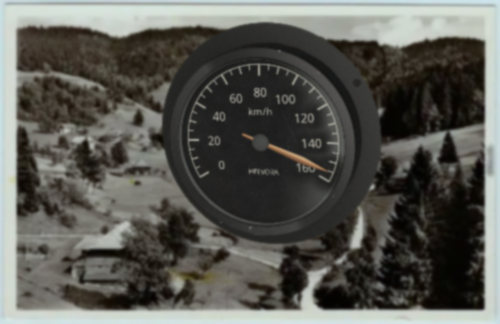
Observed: 155 km/h
